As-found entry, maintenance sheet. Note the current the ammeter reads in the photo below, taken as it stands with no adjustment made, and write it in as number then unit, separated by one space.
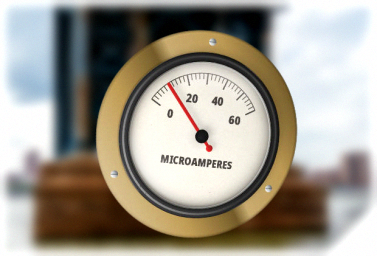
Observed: 10 µA
